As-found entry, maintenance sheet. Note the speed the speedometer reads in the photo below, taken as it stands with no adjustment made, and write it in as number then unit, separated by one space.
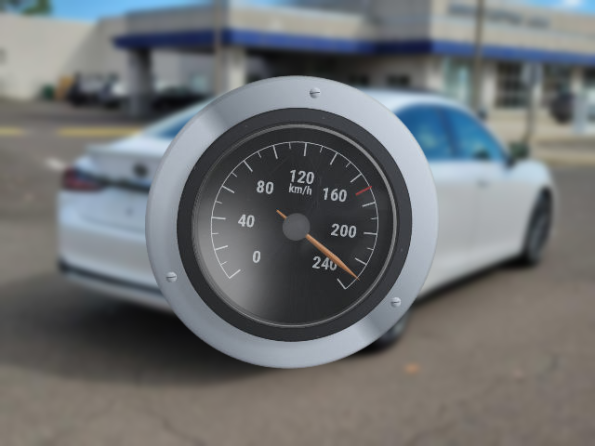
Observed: 230 km/h
